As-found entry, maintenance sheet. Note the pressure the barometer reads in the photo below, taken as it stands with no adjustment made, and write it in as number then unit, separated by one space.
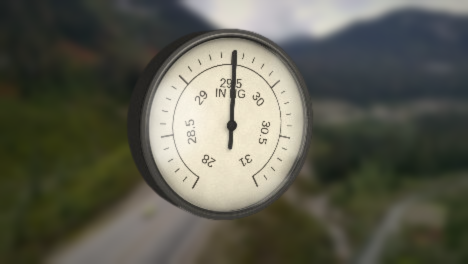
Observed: 29.5 inHg
